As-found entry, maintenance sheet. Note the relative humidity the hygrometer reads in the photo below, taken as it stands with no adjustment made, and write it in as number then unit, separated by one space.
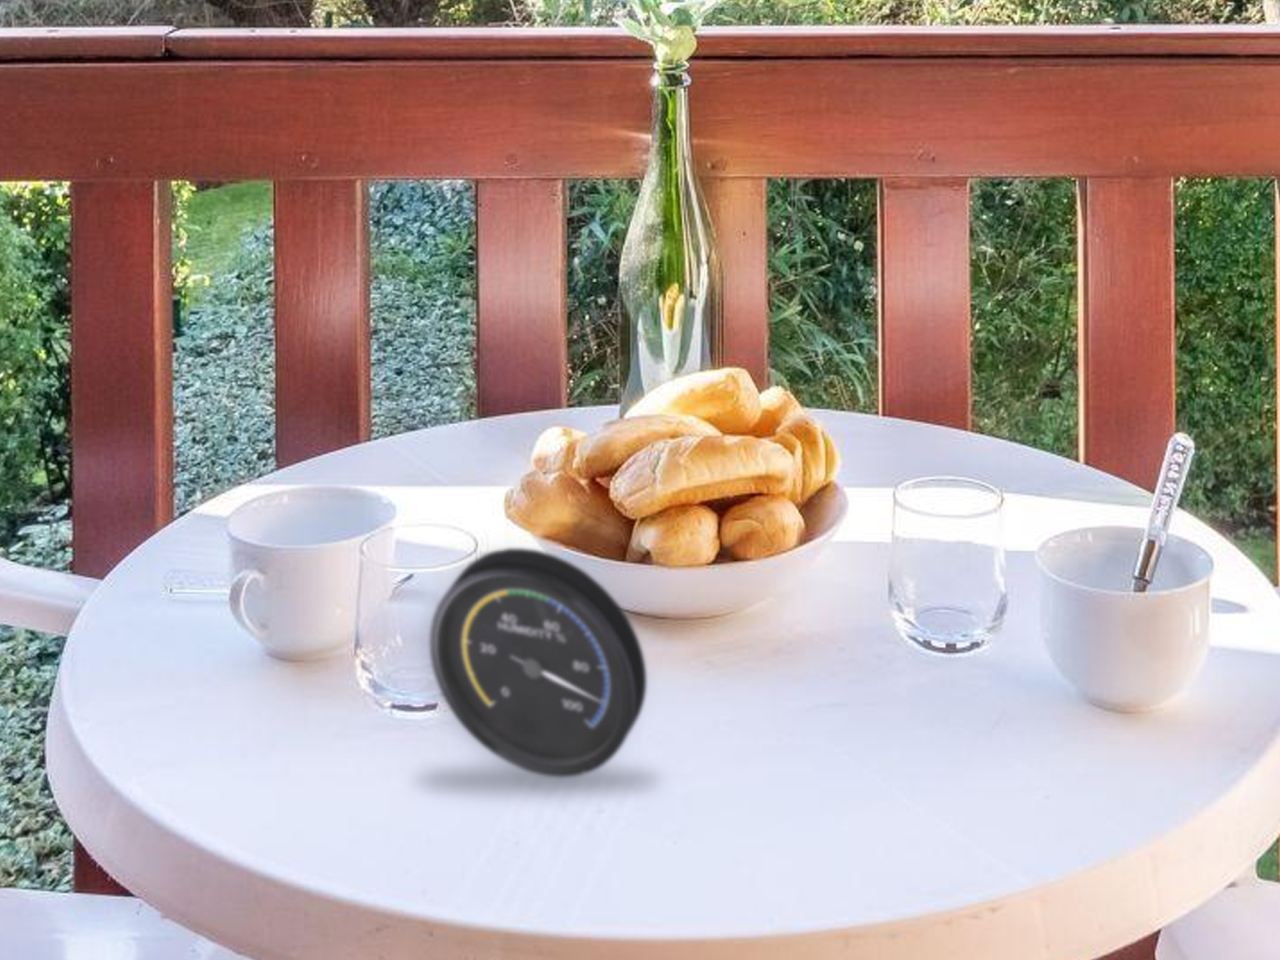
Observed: 90 %
